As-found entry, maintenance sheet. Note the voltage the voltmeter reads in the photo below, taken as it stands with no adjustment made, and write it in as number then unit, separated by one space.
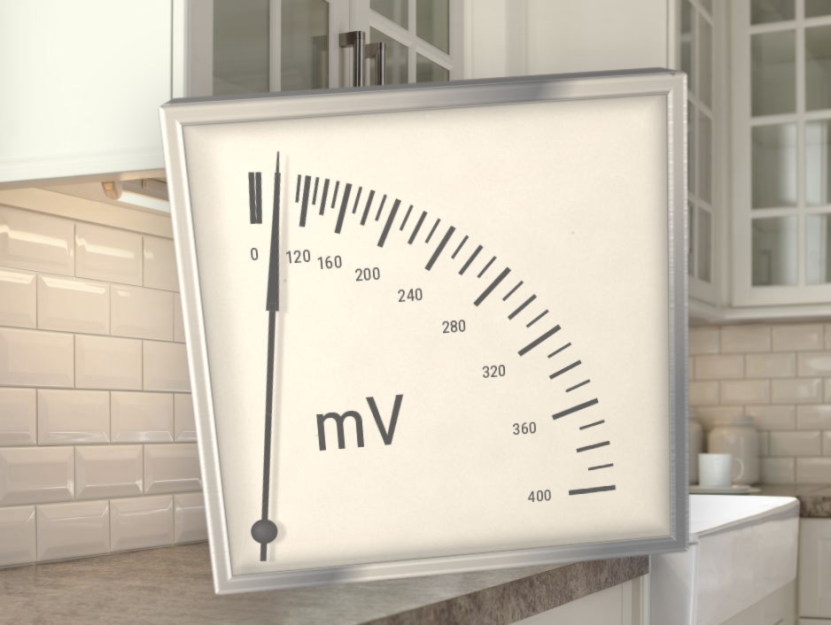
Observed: 80 mV
